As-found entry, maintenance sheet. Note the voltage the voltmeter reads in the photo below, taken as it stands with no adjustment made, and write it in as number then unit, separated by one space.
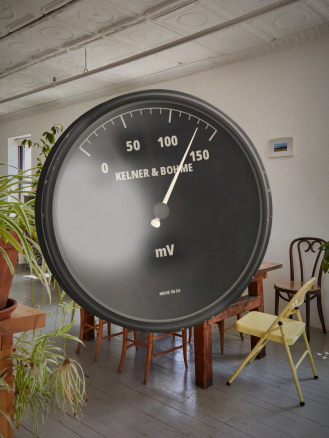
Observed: 130 mV
